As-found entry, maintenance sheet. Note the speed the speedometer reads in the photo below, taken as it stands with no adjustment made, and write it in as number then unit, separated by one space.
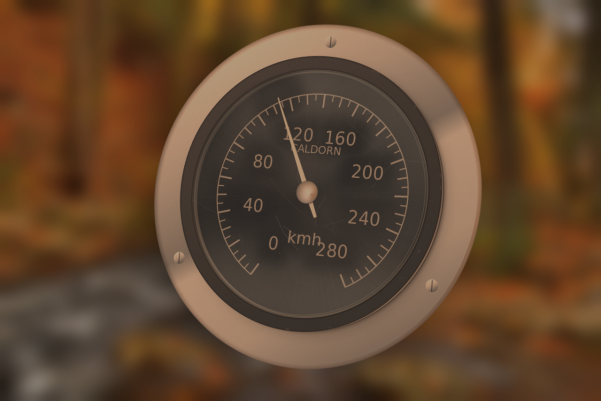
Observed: 115 km/h
